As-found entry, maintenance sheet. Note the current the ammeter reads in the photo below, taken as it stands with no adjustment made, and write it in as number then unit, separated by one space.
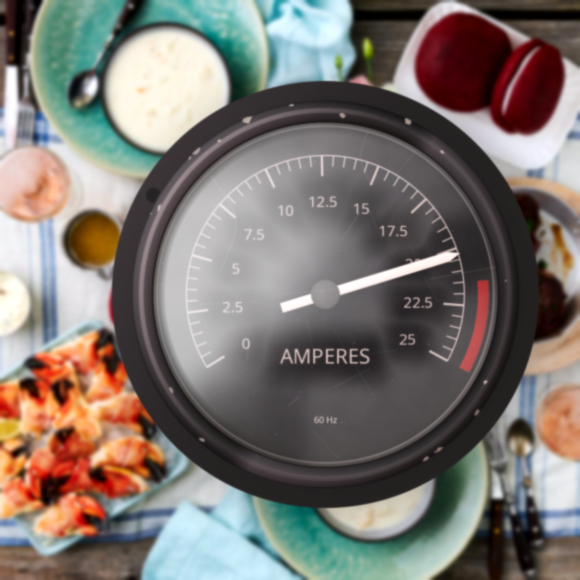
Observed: 20.25 A
